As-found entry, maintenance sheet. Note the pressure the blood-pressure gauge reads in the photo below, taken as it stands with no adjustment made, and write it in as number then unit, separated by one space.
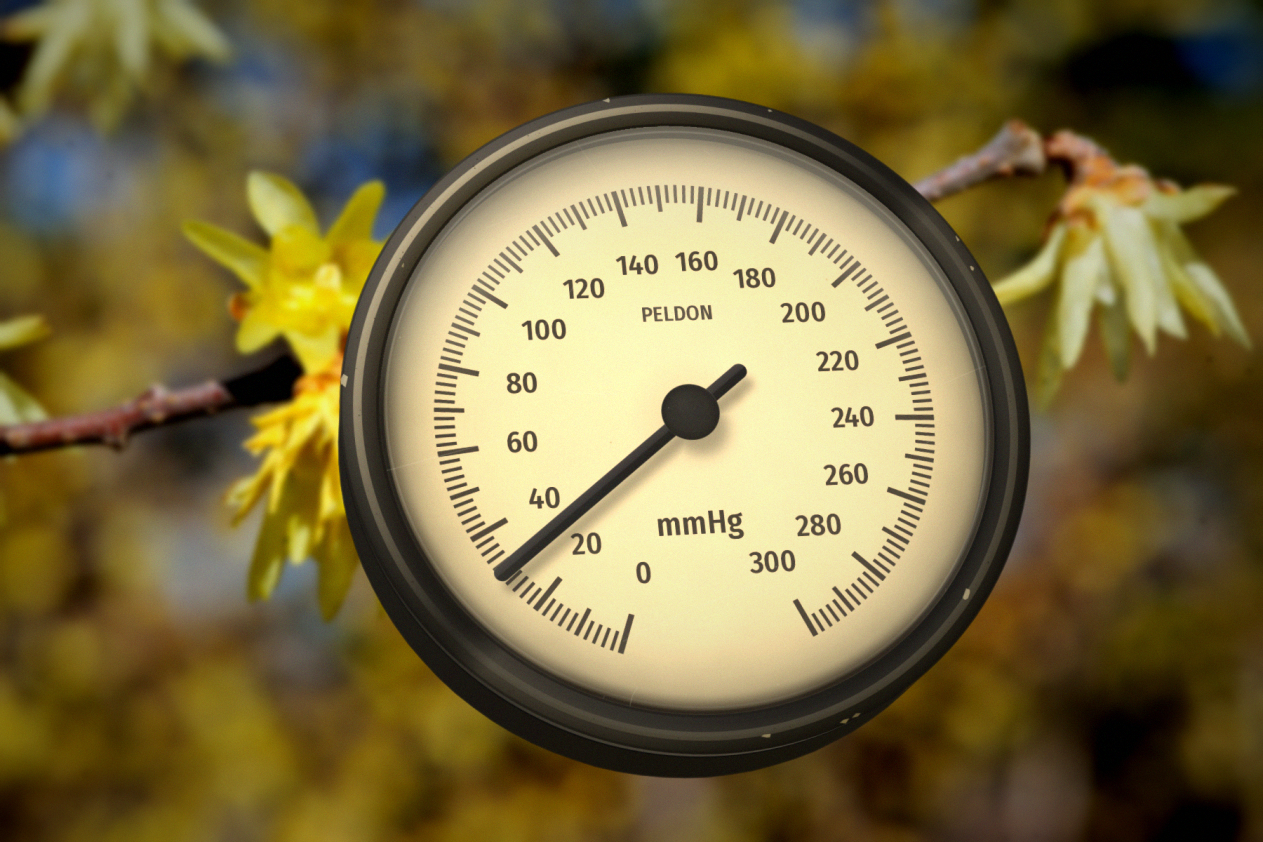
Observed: 30 mmHg
